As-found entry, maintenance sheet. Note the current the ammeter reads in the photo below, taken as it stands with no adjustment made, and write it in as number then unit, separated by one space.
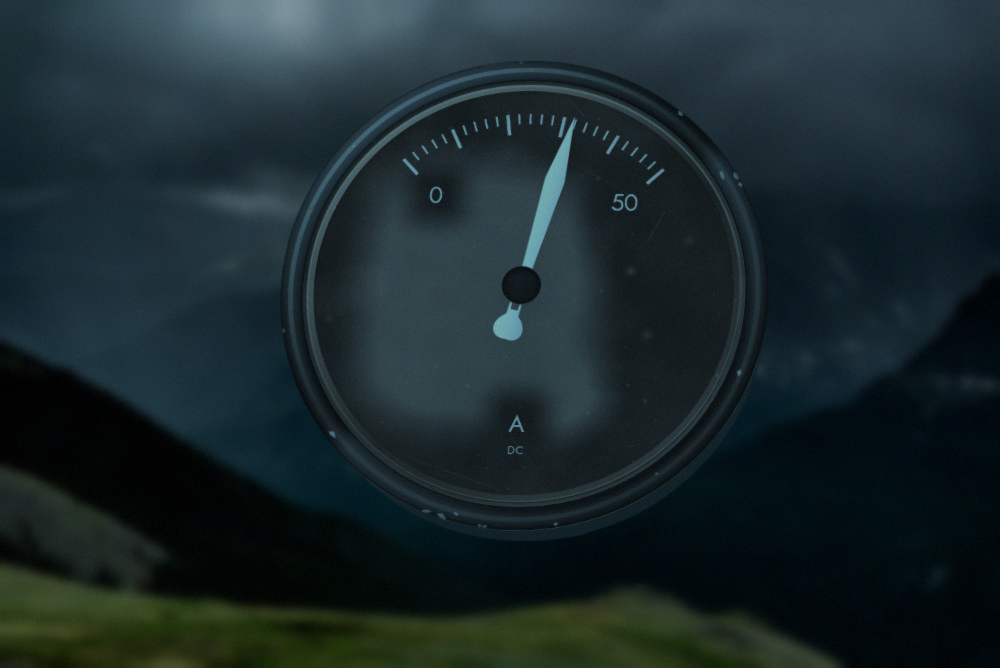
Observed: 32 A
